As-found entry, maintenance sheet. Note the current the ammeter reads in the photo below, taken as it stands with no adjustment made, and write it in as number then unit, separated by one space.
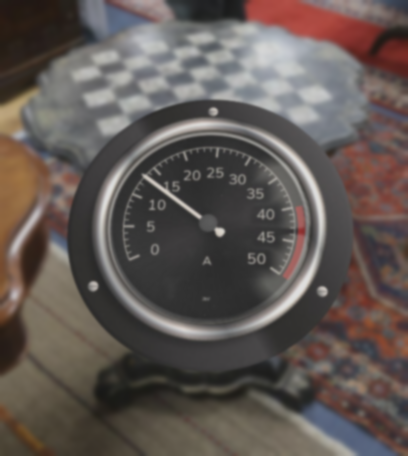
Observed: 13 A
